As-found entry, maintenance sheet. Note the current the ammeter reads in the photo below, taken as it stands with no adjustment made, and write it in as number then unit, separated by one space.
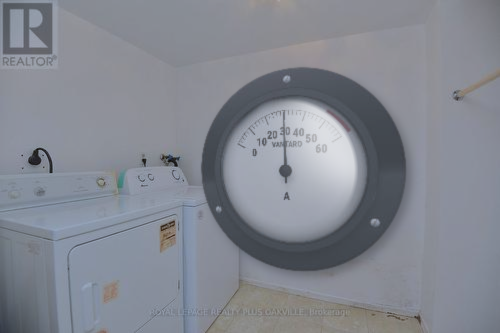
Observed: 30 A
